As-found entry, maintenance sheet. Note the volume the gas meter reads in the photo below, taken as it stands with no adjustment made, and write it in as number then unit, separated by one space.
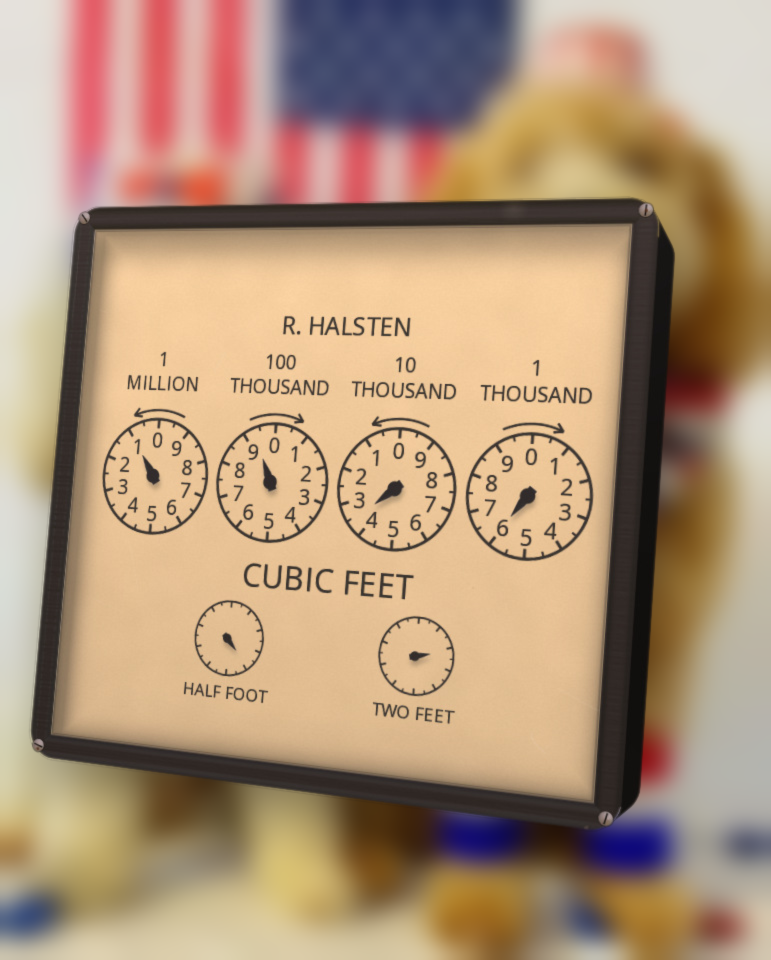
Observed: 93600 ft³
